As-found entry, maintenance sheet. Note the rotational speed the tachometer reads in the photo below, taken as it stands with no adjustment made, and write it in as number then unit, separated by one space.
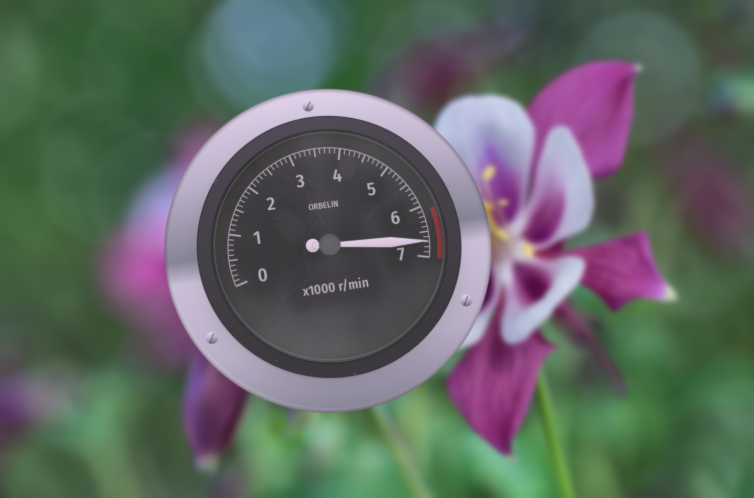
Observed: 6700 rpm
